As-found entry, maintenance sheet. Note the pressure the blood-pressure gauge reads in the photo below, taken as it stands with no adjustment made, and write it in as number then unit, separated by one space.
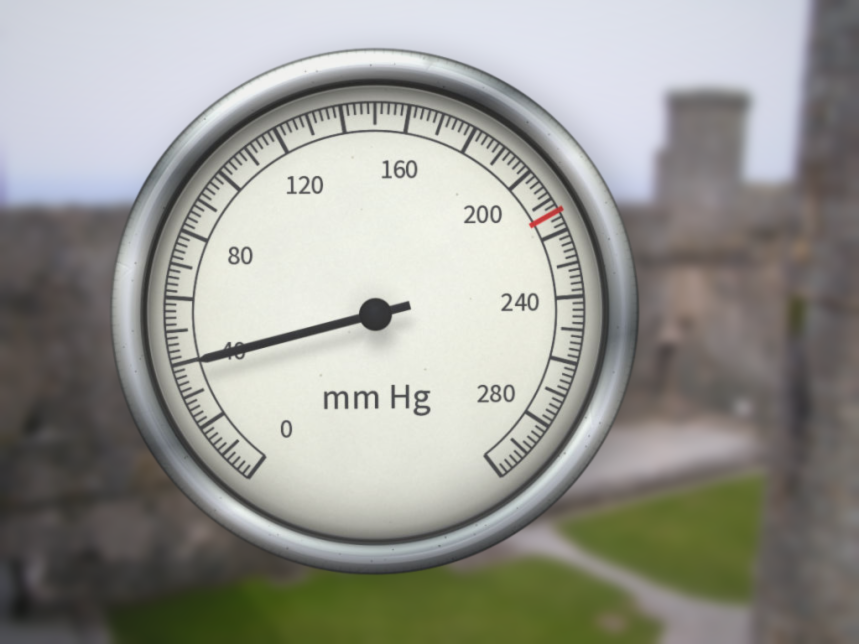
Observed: 40 mmHg
